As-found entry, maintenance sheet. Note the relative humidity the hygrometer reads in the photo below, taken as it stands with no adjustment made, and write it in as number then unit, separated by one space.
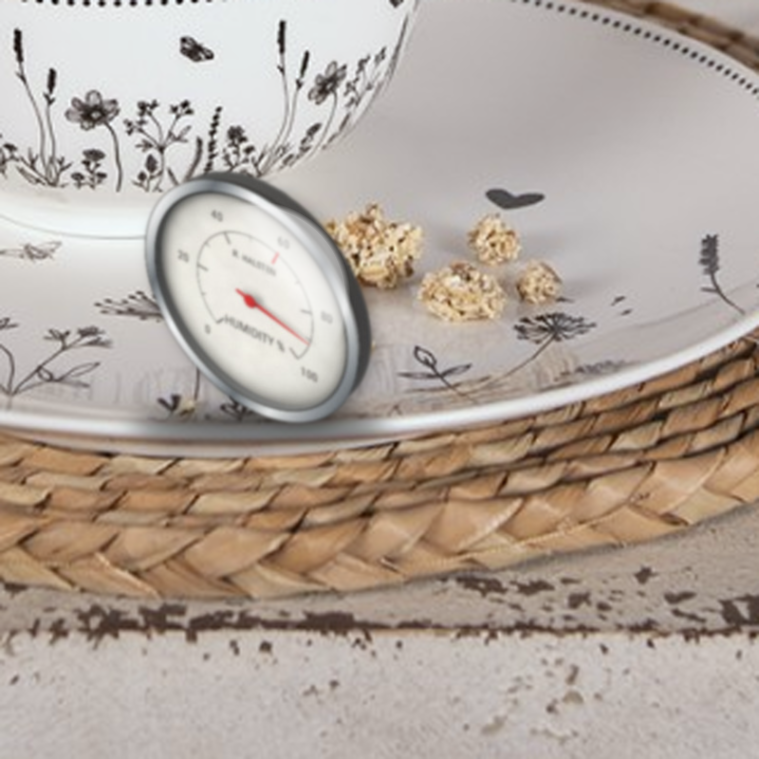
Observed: 90 %
